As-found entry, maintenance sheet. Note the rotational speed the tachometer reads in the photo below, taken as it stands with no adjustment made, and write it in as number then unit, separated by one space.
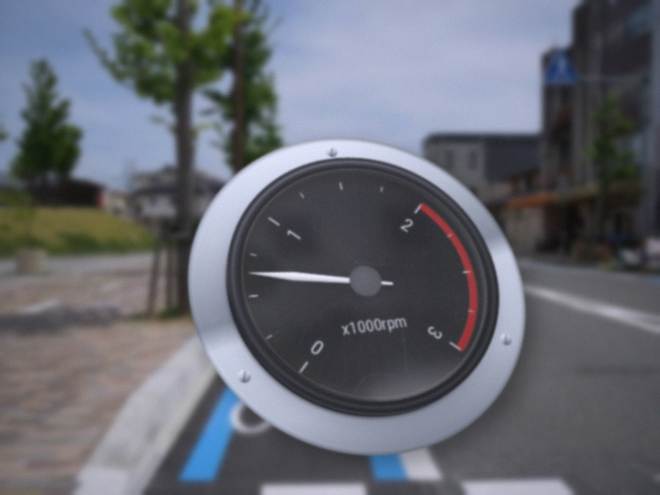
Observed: 625 rpm
